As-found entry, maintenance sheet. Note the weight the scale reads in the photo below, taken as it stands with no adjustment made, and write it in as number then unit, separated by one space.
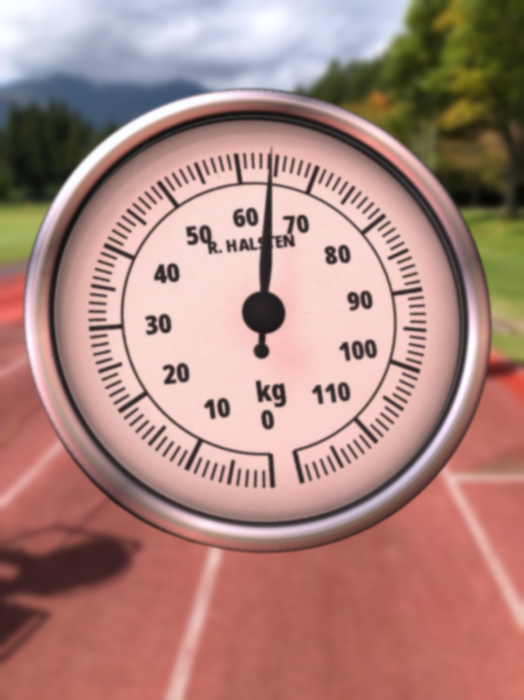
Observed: 64 kg
